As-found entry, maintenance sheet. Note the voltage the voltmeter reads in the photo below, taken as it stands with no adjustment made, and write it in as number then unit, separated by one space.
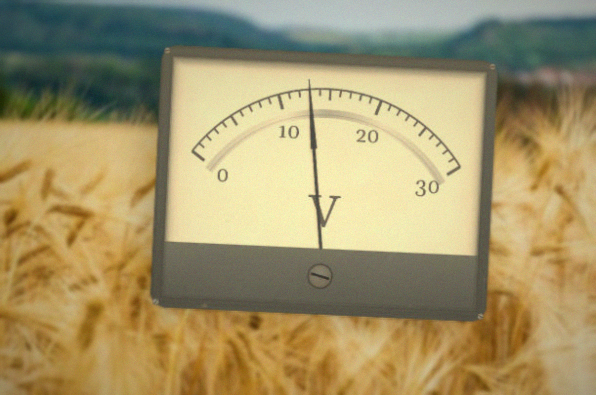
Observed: 13 V
